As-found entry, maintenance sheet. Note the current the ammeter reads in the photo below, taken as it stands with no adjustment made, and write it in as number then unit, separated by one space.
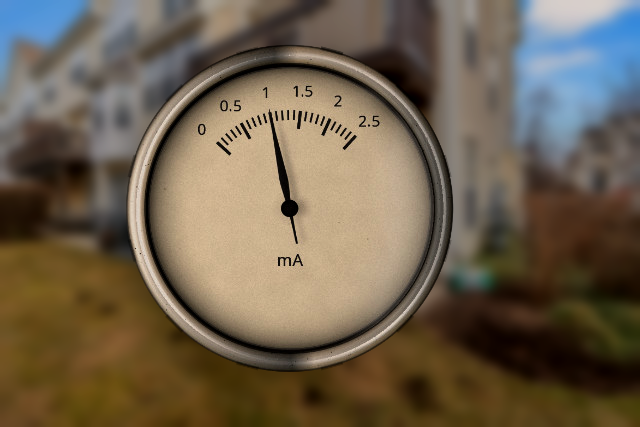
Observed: 1 mA
